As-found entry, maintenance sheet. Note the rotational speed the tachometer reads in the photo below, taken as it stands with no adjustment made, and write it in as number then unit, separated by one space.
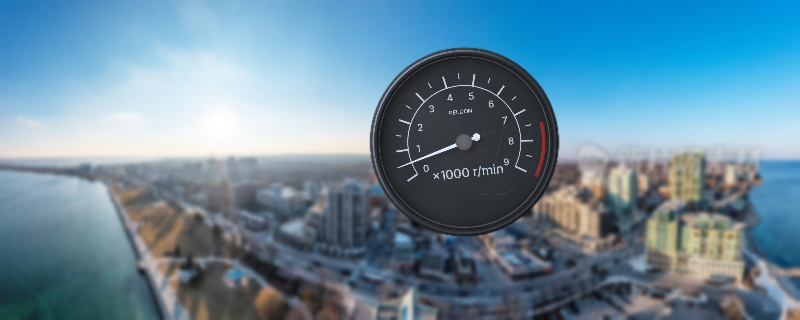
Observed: 500 rpm
